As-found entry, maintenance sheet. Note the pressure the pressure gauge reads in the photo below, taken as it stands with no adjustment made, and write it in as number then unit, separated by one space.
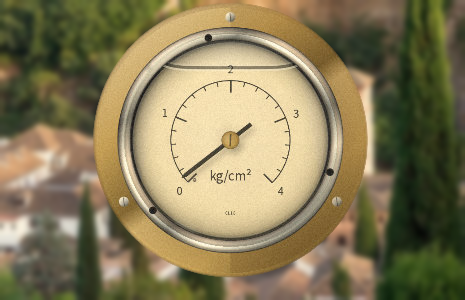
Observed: 0.1 kg/cm²
